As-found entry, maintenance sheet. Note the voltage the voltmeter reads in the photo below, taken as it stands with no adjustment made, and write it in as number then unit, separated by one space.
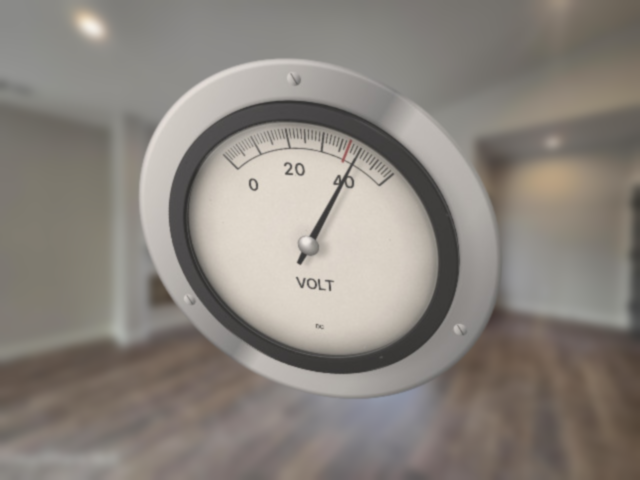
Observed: 40 V
